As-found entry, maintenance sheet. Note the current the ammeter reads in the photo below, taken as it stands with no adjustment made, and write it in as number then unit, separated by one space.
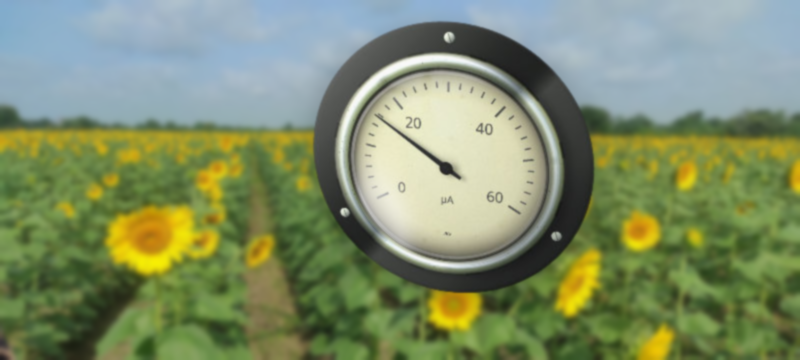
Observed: 16 µA
